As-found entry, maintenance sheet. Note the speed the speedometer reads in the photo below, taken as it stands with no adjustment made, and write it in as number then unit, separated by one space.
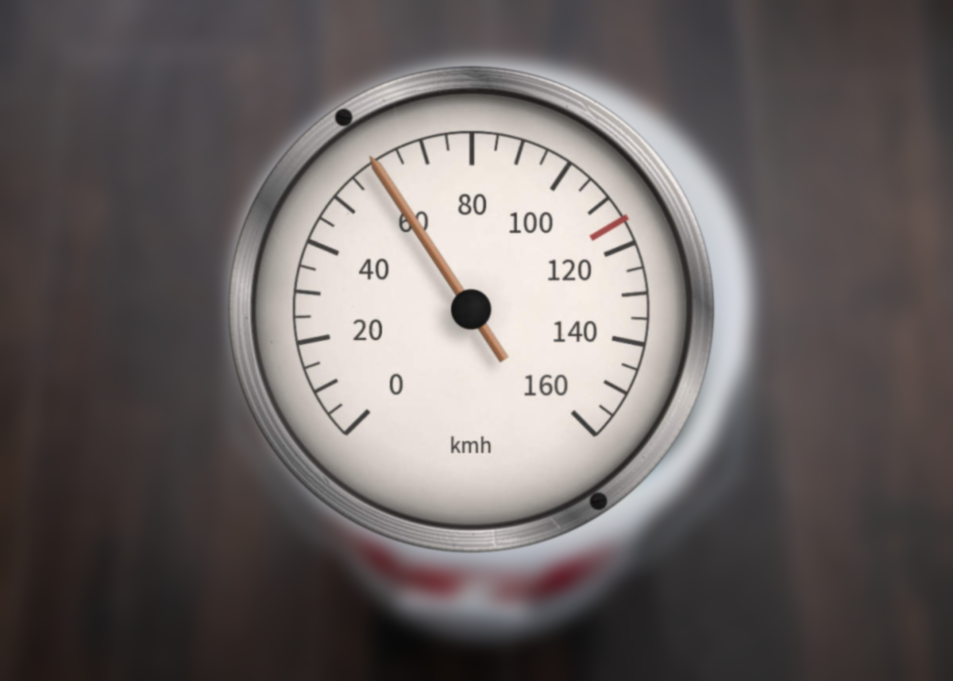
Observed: 60 km/h
